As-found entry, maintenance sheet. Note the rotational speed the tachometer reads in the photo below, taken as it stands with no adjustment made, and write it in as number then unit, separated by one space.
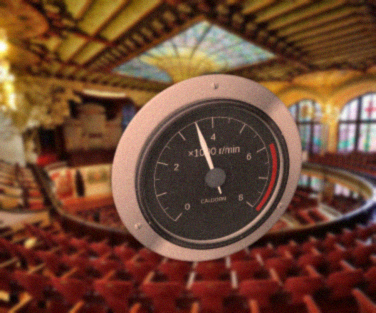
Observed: 3500 rpm
